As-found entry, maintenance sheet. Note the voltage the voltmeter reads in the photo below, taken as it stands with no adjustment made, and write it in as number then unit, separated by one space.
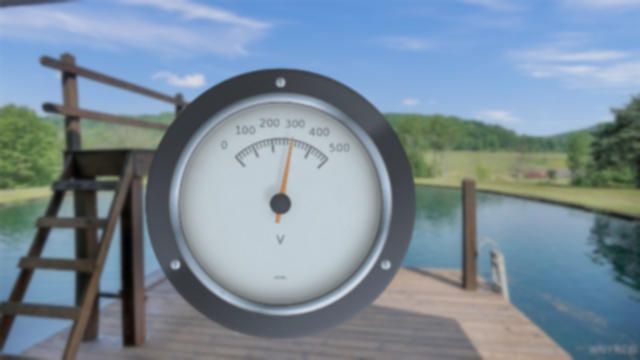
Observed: 300 V
